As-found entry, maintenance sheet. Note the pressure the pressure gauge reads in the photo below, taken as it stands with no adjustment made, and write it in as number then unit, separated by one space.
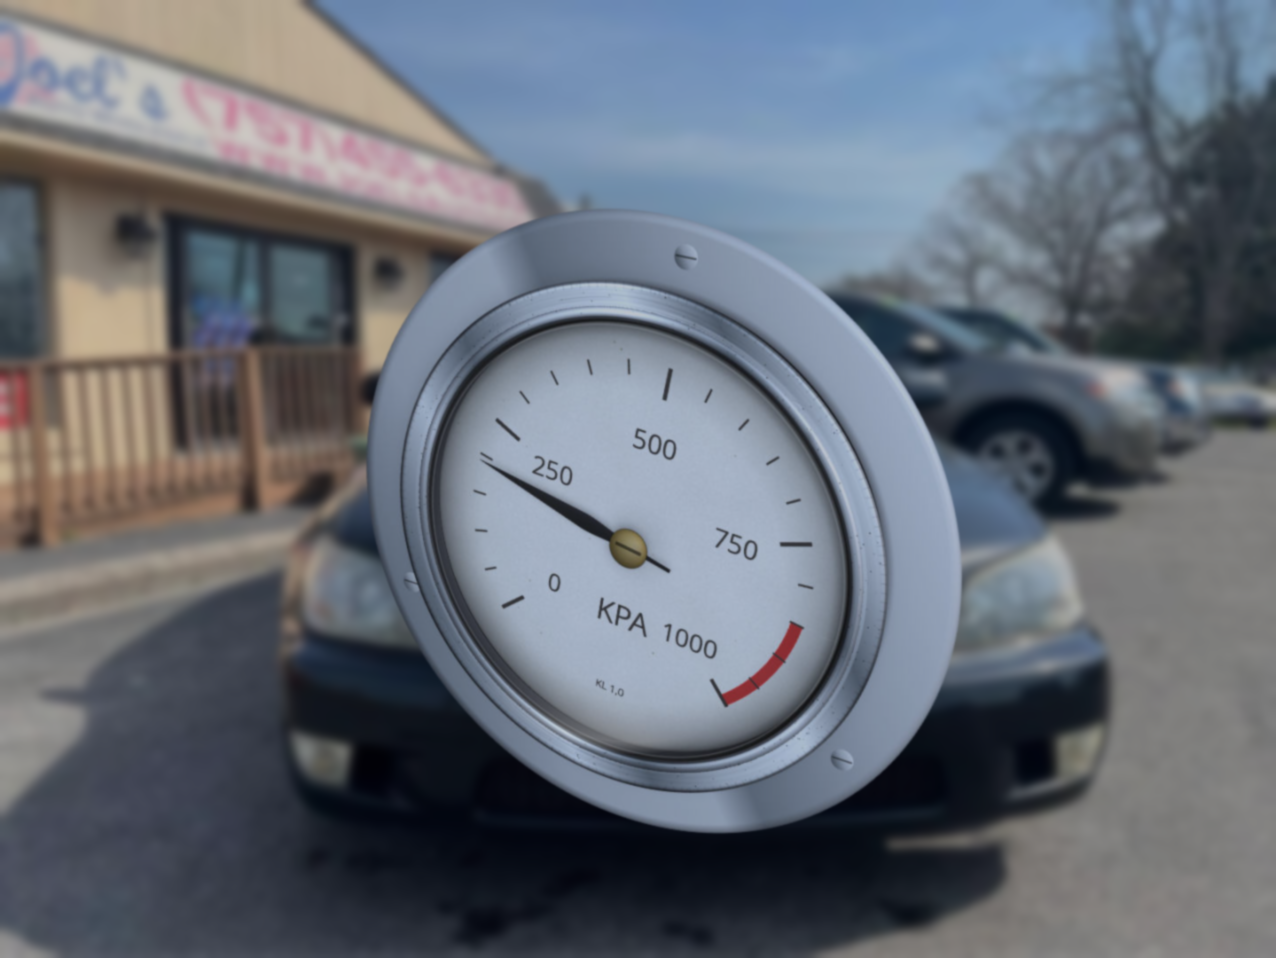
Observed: 200 kPa
